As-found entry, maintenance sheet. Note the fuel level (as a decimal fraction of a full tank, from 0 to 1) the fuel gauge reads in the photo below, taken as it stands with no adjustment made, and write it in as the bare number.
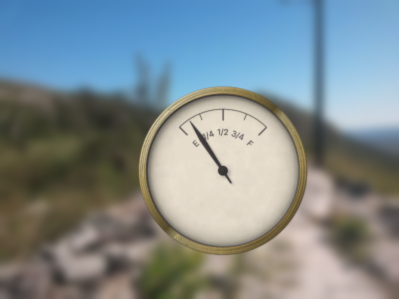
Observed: 0.125
